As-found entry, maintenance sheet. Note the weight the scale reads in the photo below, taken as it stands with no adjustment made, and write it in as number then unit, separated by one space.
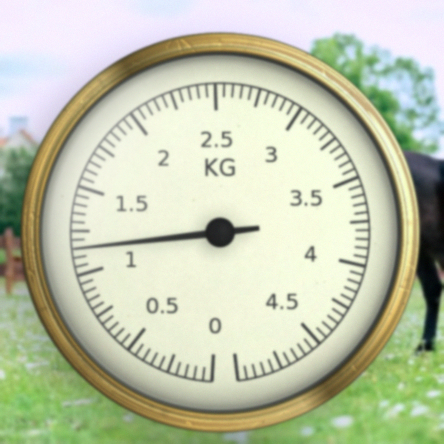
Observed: 1.15 kg
